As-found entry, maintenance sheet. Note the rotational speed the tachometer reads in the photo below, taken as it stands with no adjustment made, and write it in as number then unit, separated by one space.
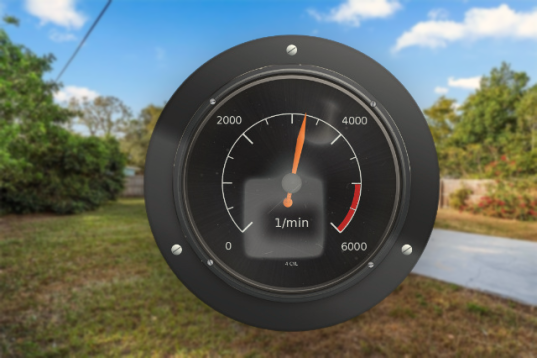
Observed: 3250 rpm
